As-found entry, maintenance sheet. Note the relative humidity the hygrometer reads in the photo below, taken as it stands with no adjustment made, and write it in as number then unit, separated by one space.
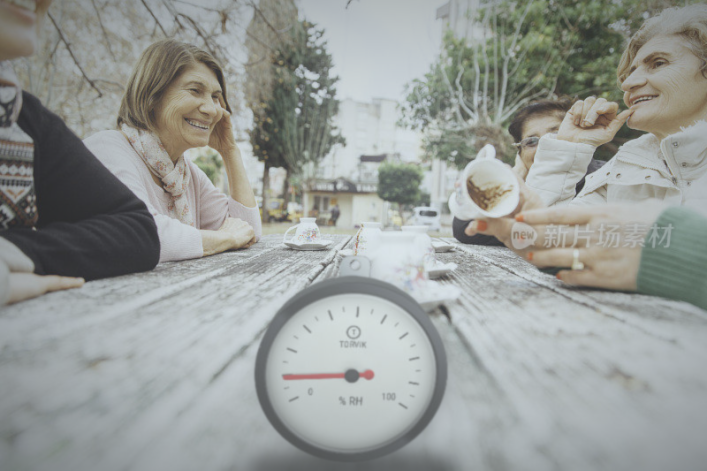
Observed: 10 %
